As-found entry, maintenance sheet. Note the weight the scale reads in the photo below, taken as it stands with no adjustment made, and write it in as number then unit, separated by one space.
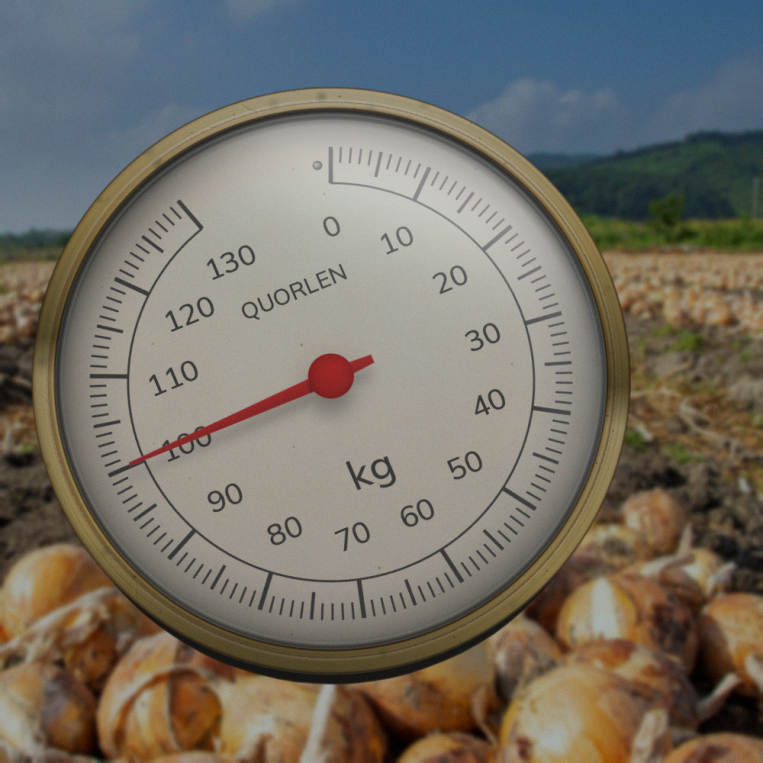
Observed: 100 kg
